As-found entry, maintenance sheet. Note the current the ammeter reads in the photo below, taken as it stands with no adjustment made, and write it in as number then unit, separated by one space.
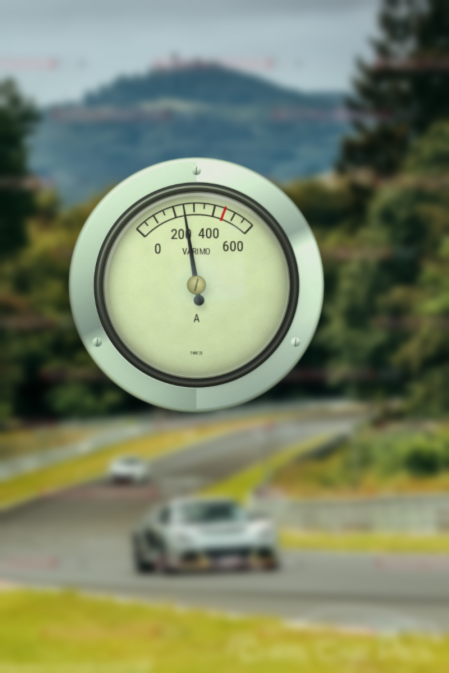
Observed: 250 A
